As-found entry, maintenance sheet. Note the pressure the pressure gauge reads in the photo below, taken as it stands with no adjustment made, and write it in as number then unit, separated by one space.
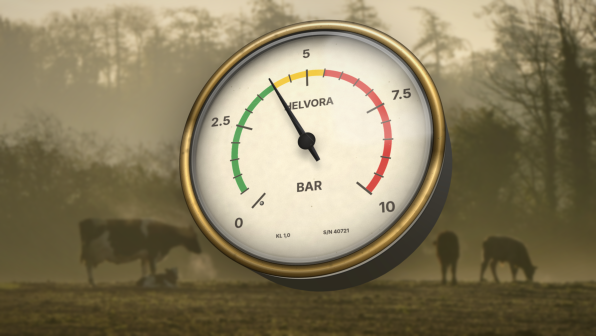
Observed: 4 bar
